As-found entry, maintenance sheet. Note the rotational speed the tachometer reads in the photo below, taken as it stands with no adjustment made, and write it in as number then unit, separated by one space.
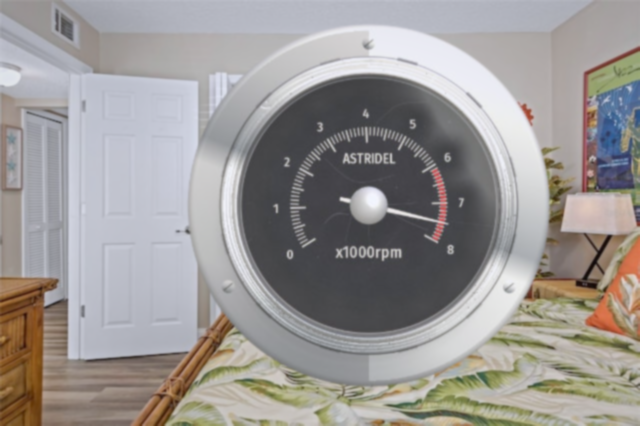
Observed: 7500 rpm
